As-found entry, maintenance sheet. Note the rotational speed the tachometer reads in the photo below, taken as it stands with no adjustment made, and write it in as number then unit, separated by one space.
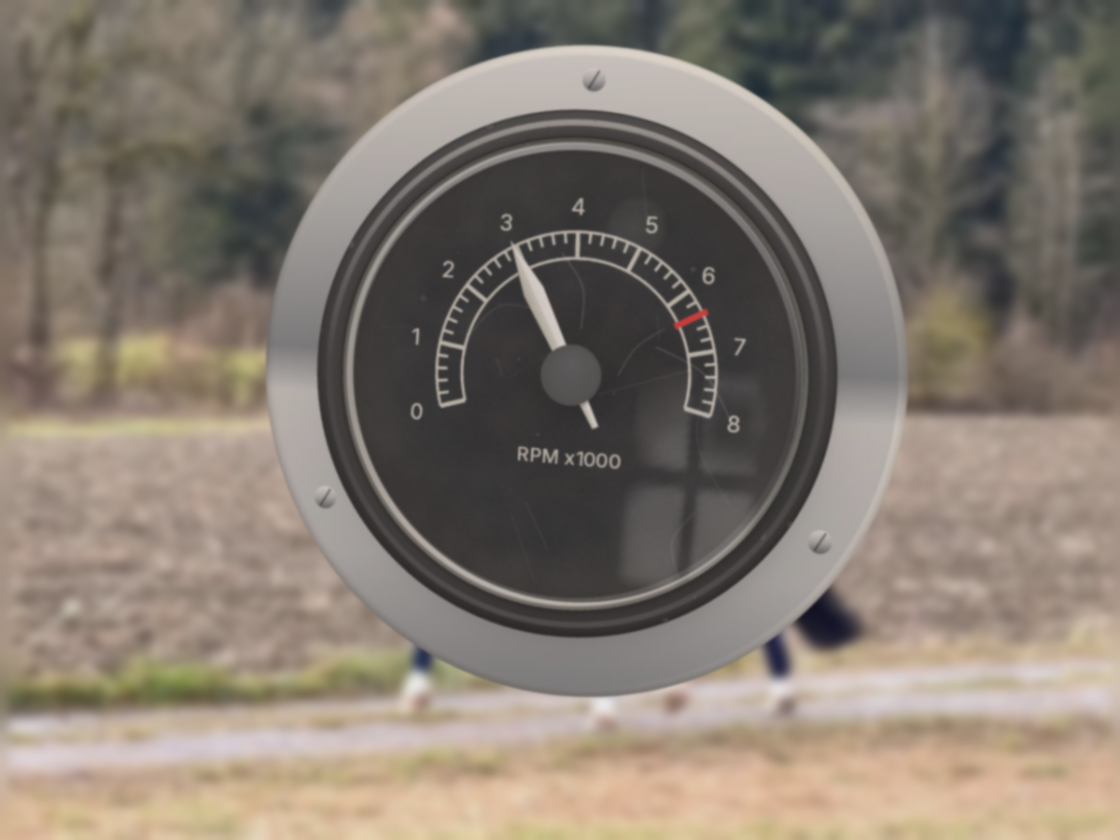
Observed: 3000 rpm
